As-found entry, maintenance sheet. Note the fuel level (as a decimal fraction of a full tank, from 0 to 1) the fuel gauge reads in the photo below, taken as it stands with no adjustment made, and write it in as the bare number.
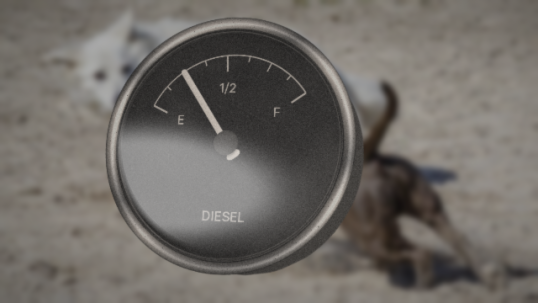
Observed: 0.25
